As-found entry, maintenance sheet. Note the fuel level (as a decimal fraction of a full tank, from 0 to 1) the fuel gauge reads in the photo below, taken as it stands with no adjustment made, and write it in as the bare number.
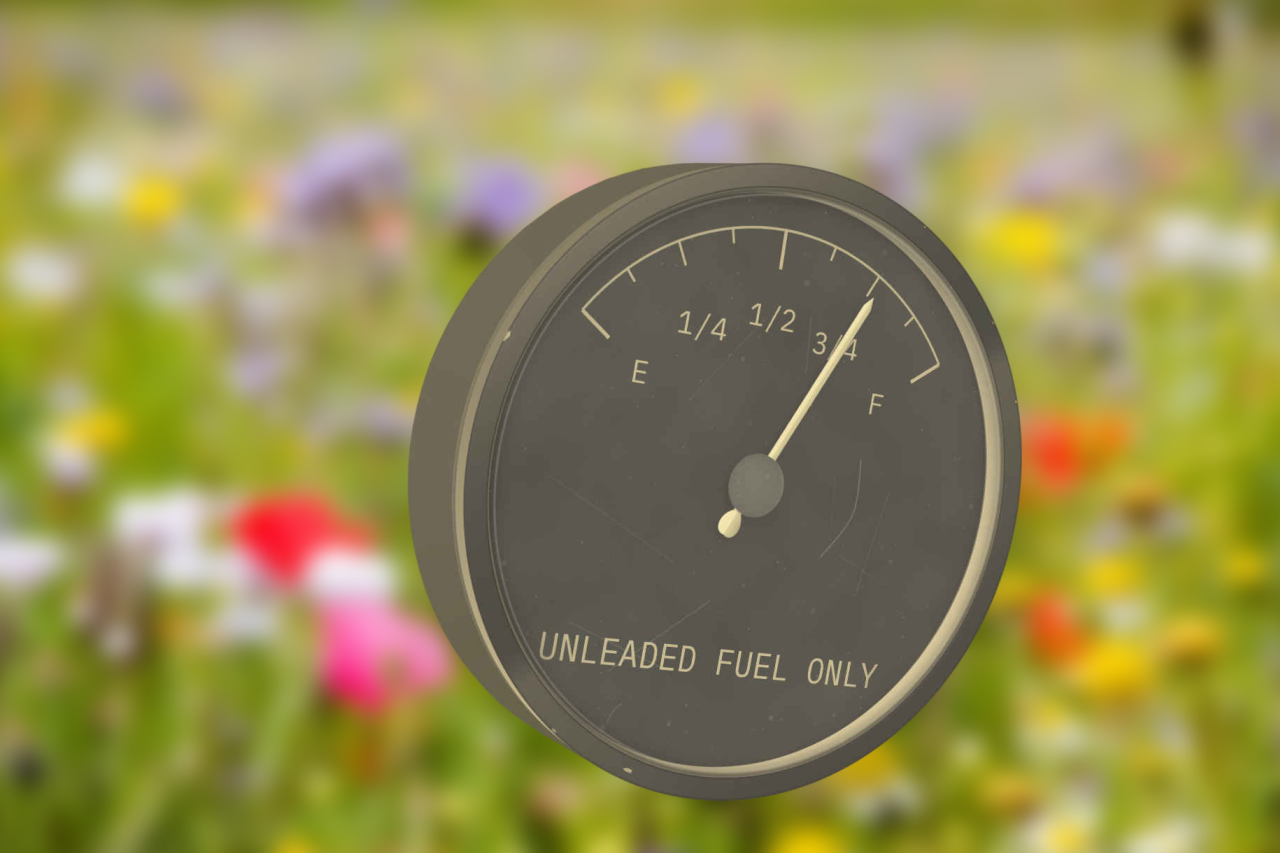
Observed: 0.75
